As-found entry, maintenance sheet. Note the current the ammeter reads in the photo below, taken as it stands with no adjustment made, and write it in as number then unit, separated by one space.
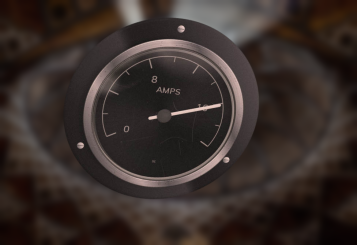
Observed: 16 A
